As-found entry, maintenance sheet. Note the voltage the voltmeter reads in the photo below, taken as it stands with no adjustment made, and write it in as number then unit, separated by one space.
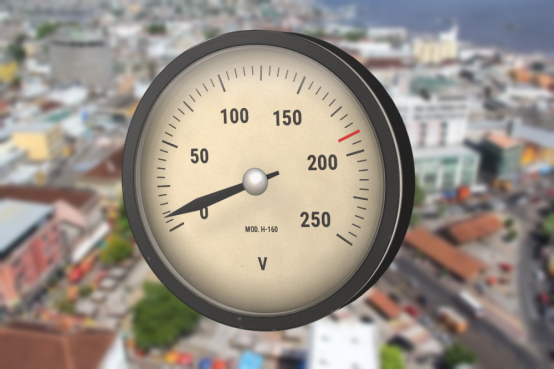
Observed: 7.5 V
